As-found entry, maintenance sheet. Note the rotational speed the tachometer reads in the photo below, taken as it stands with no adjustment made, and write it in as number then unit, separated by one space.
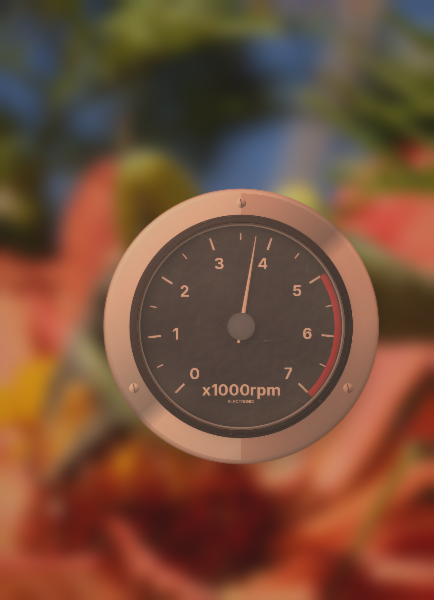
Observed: 3750 rpm
